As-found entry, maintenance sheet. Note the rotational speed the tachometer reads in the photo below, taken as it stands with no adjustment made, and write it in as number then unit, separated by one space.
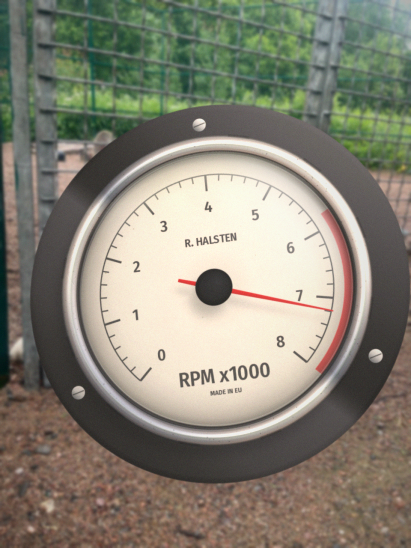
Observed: 7200 rpm
